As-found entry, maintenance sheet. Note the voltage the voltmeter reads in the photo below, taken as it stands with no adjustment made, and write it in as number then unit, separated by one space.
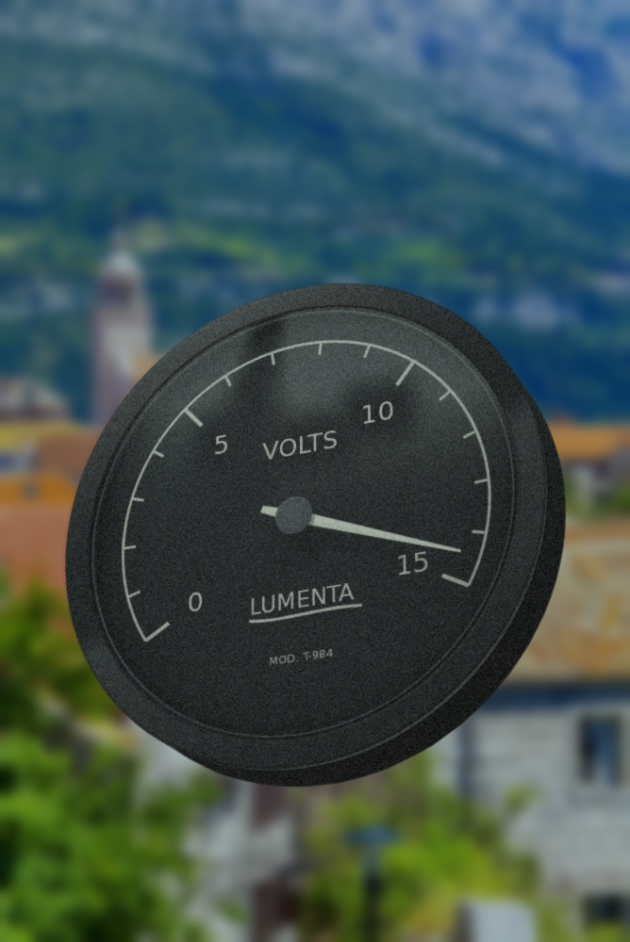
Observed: 14.5 V
